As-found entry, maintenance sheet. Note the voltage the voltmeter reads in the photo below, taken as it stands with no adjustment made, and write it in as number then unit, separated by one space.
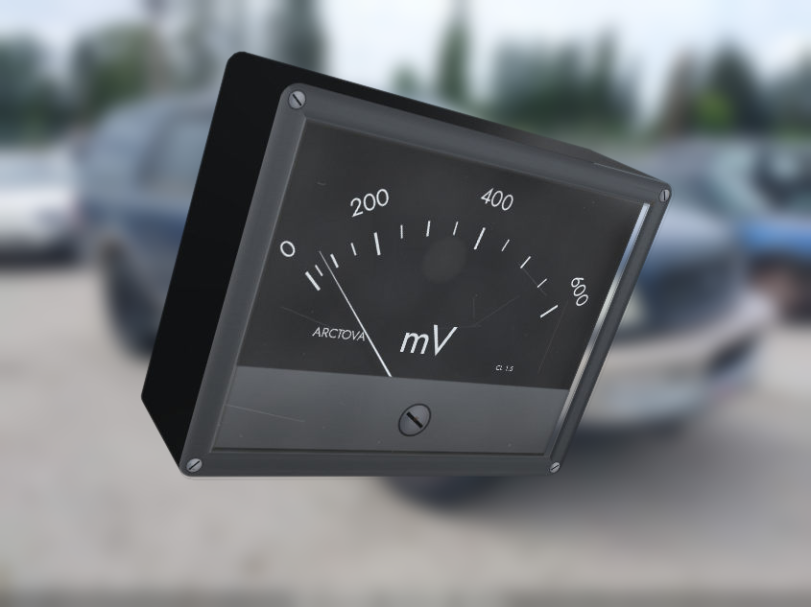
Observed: 75 mV
